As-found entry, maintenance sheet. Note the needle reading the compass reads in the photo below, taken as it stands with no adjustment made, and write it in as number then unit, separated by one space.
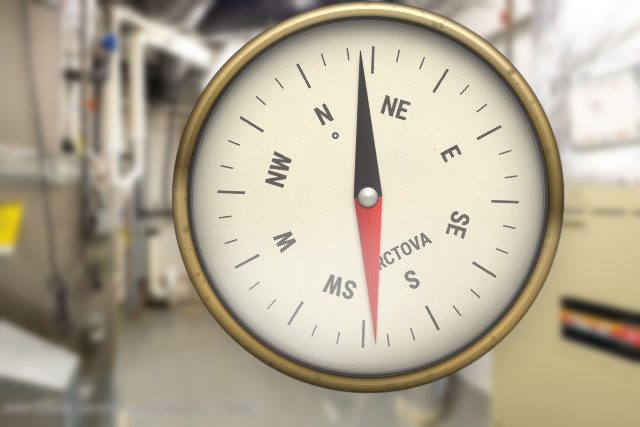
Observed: 205 °
